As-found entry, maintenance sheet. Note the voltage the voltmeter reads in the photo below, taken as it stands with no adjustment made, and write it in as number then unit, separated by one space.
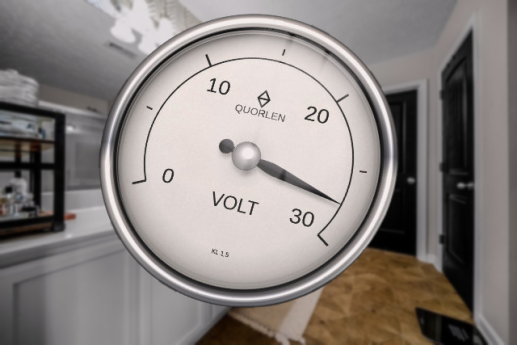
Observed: 27.5 V
